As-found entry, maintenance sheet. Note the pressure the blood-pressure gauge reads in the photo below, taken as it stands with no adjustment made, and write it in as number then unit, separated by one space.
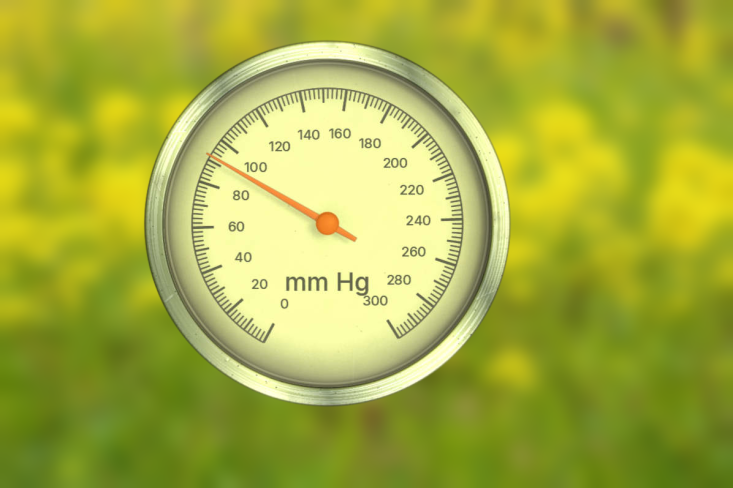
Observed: 92 mmHg
